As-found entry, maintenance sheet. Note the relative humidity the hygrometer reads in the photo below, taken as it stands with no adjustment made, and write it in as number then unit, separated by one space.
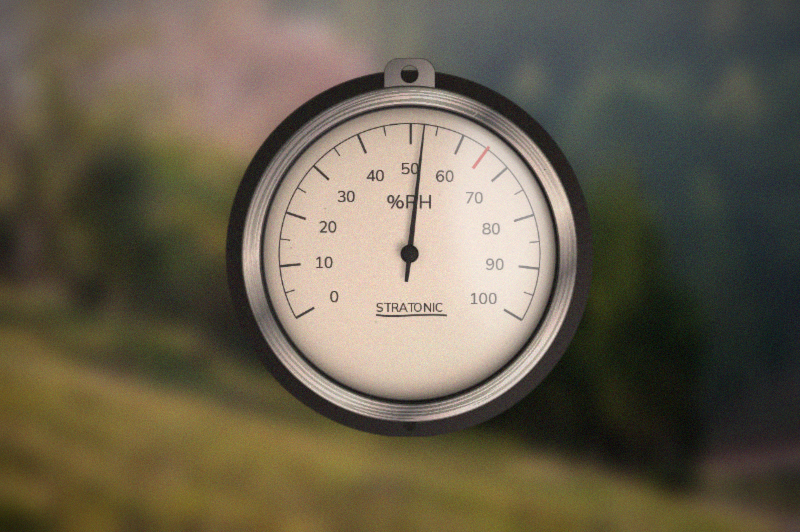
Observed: 52.5 %
